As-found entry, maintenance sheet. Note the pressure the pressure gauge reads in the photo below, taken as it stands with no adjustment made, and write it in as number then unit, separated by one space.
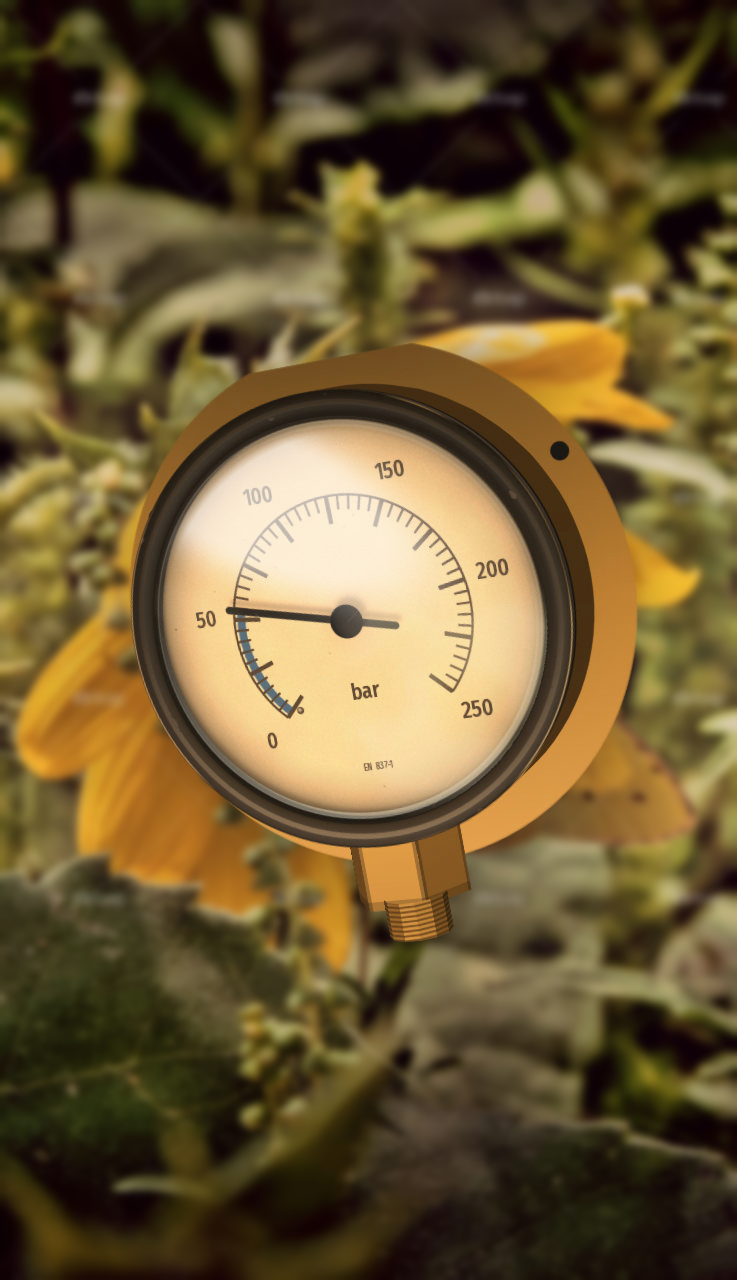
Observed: 55 bar
